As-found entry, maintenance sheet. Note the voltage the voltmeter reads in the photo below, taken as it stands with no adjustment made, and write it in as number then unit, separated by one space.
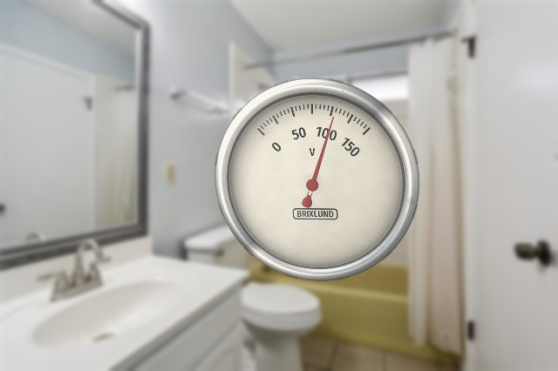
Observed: 105 V
